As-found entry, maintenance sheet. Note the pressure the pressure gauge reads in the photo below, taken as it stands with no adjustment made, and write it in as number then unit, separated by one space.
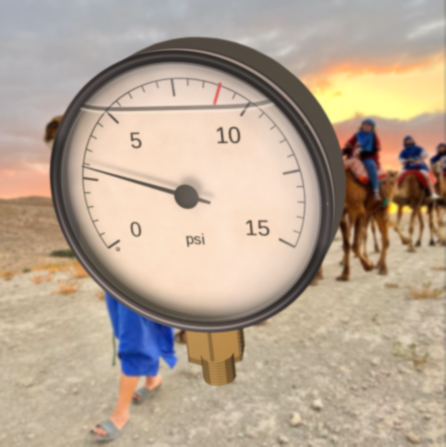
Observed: 3 psi
